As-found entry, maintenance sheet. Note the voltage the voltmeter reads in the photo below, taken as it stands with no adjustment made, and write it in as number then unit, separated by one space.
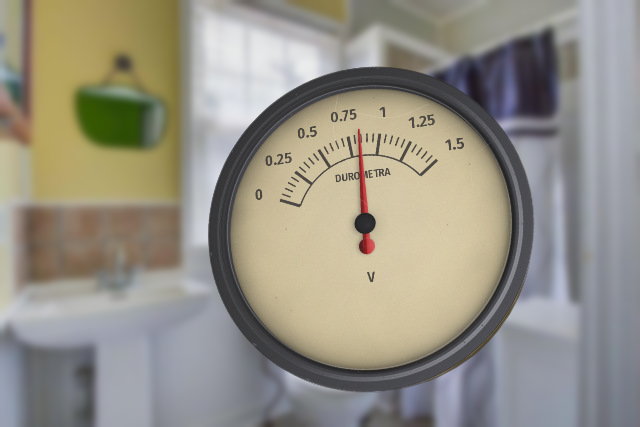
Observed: 0.85 V
